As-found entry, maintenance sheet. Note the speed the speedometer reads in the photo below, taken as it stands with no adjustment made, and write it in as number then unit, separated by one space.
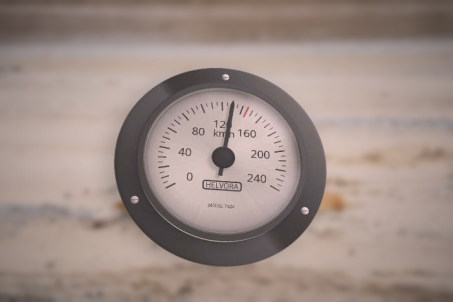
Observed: 130 km/h
